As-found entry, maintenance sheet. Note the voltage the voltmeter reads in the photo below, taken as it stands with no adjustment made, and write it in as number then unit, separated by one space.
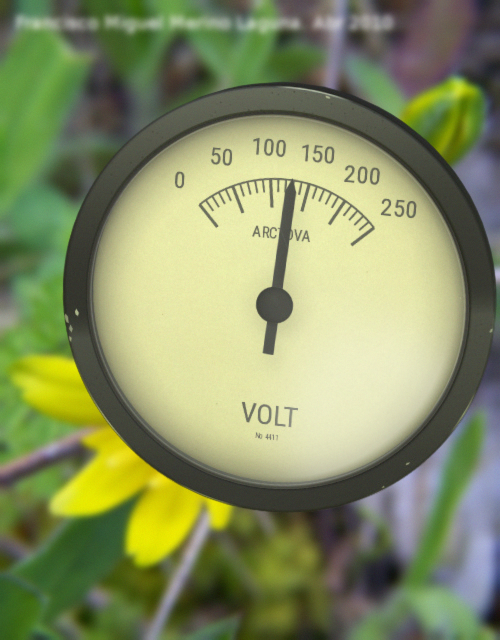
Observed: 130 V
